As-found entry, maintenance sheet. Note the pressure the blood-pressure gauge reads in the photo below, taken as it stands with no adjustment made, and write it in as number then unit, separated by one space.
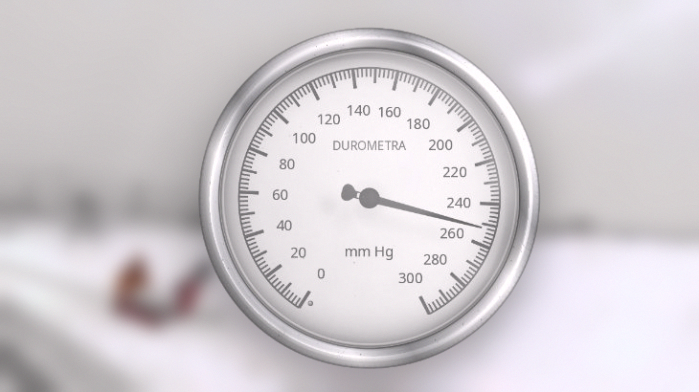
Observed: 252 mmHg
